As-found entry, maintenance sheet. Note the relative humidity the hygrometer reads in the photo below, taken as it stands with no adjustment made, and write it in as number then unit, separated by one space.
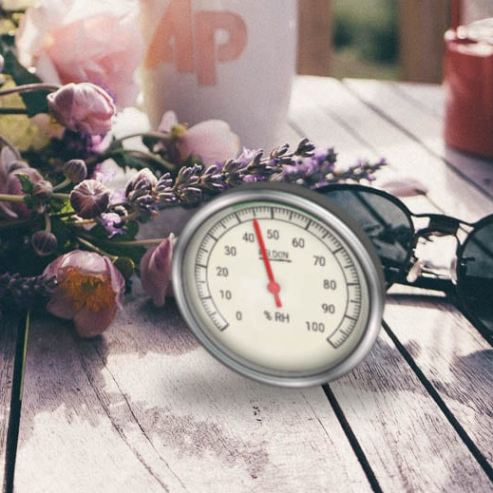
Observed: 45 %
